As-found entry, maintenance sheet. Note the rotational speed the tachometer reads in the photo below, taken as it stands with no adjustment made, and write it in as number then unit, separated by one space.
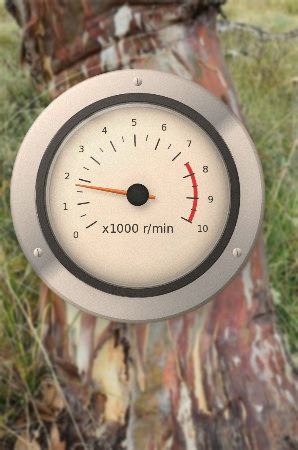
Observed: 1750 rpm
